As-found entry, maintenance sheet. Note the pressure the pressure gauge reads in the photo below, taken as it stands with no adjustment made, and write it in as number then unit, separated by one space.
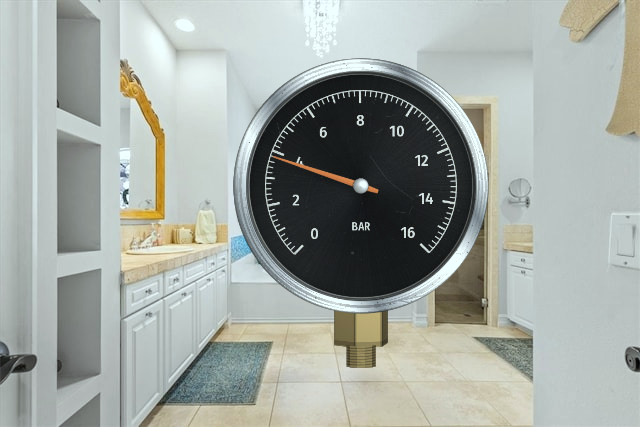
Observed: 3.8 bar
